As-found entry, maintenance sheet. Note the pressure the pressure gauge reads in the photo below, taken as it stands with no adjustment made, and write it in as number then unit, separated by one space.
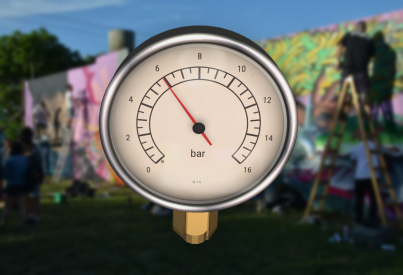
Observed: 6 bar
